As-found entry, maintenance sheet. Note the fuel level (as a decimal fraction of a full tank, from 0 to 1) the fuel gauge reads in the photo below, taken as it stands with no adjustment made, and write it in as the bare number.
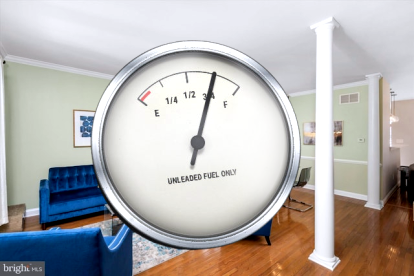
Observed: 0.75
